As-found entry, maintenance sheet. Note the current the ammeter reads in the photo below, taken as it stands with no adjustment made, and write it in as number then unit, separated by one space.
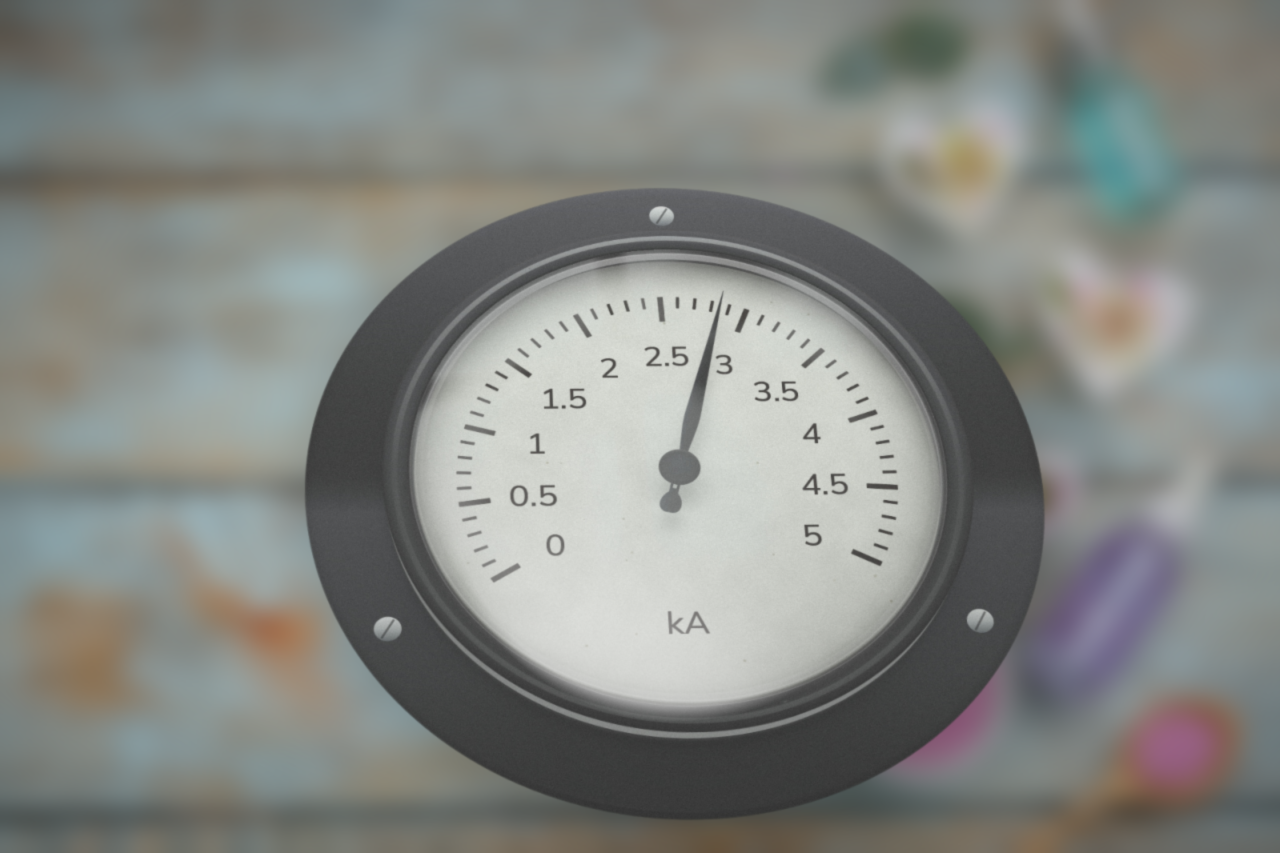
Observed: 2.85 kA
